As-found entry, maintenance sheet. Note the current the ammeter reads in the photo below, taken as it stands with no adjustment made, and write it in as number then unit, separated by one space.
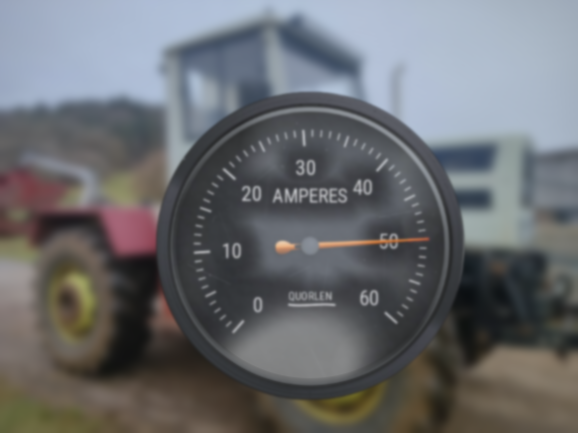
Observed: 50 A
